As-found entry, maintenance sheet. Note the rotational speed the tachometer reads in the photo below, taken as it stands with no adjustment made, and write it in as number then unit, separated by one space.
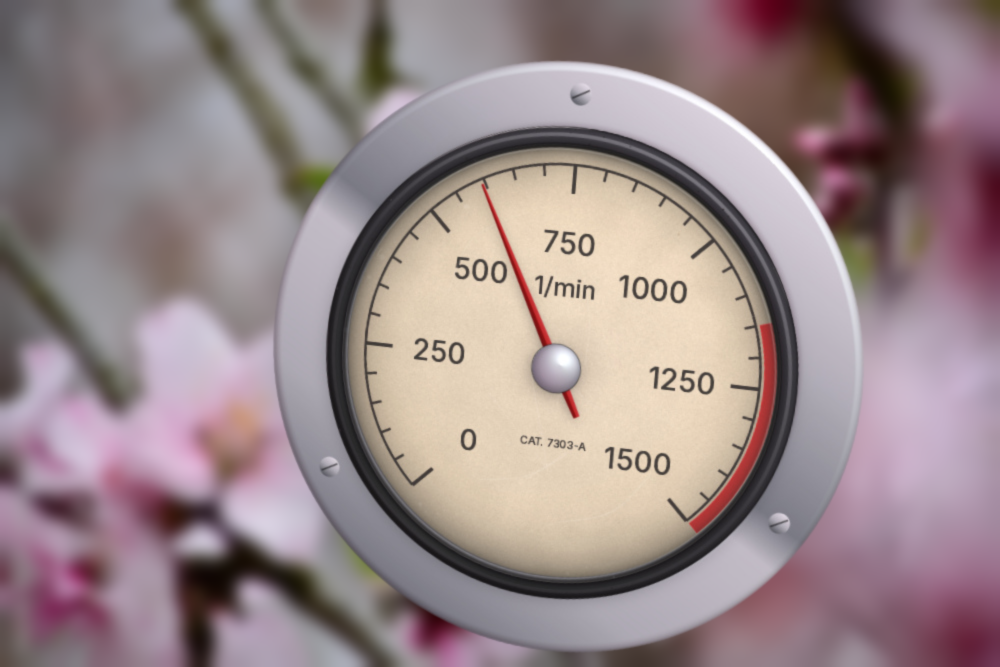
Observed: 600 rpm
